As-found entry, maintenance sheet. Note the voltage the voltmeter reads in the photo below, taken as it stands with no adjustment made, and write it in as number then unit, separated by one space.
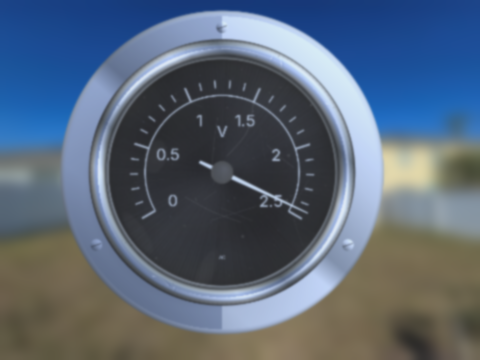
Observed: 2.45 V
